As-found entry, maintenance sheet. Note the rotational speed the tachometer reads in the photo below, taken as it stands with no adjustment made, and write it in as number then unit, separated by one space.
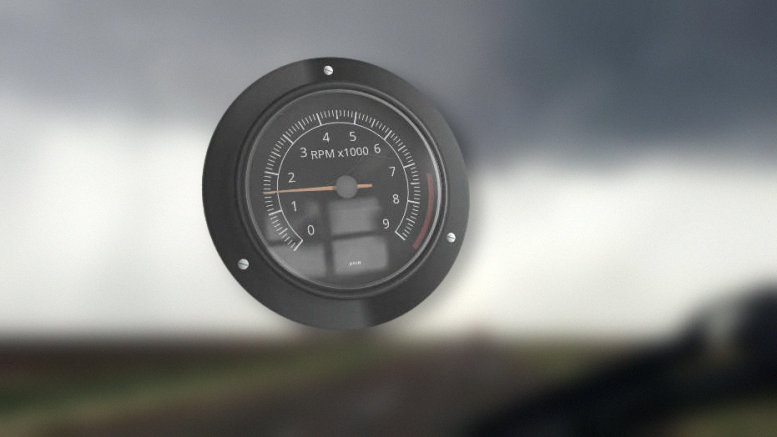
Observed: 1500 rpm
